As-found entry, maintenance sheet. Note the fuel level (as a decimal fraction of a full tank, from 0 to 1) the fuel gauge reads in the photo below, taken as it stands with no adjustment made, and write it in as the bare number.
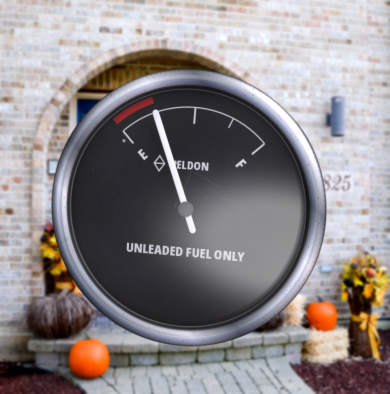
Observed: 0.25
